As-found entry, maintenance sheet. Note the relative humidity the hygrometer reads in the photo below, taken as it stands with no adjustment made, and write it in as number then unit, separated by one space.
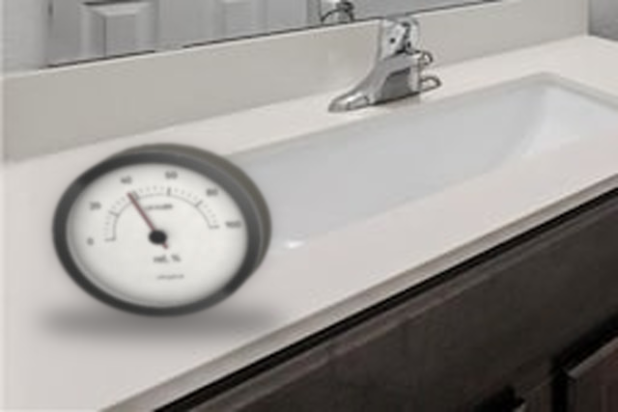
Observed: 40 %
